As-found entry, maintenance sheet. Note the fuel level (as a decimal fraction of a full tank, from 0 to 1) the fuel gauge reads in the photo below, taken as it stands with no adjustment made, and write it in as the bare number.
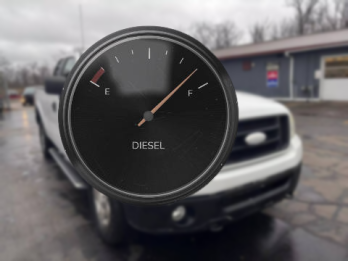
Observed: 0.875
